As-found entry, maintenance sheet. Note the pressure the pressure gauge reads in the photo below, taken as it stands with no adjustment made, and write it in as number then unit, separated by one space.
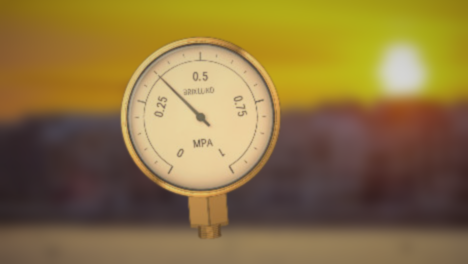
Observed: 0.35 MPa
